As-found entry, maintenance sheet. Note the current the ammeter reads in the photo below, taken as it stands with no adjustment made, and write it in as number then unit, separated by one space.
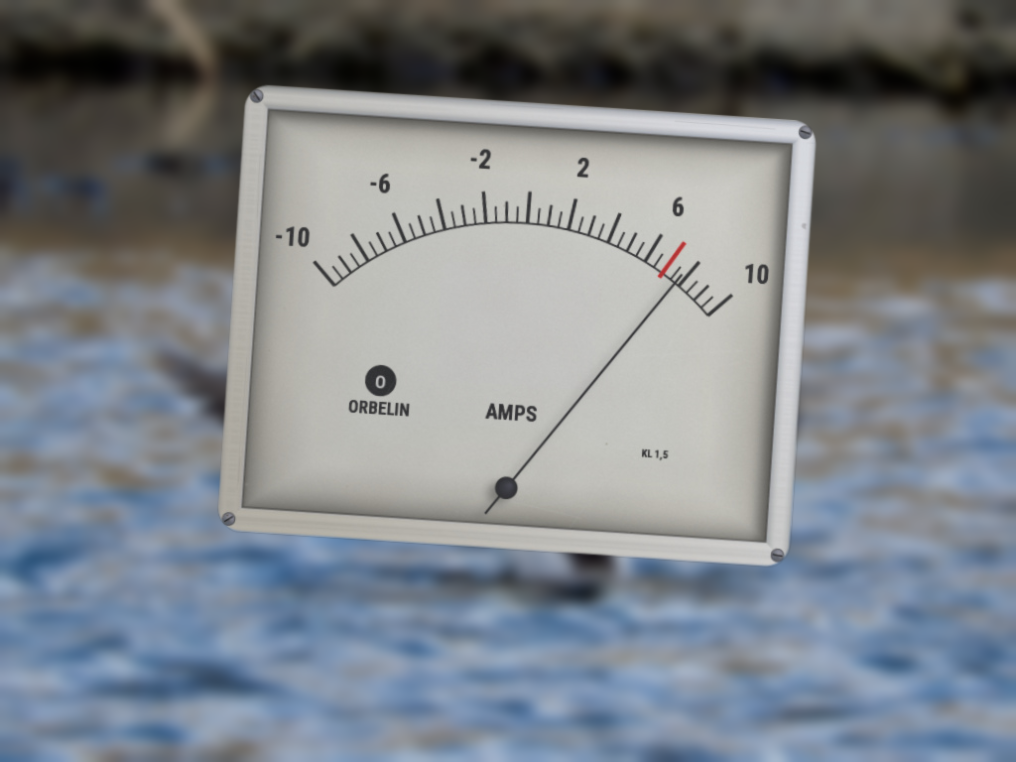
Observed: 7.75 A
